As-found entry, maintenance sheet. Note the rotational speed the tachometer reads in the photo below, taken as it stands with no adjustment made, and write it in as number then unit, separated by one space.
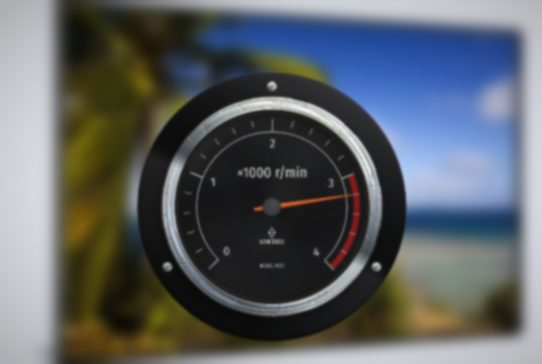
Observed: 3200 rpm
